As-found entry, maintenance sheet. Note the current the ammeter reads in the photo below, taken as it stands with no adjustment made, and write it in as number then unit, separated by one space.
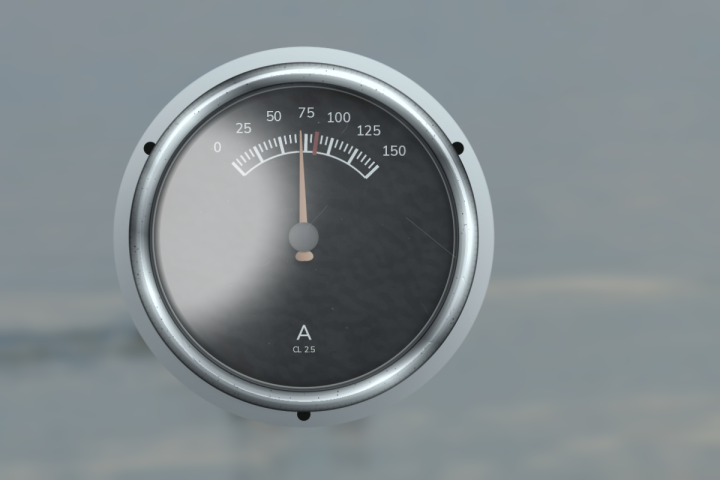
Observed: 70 A
